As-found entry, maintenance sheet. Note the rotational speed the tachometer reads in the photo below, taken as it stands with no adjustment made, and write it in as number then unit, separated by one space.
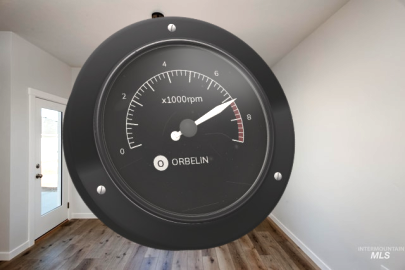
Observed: 7200 rpm
